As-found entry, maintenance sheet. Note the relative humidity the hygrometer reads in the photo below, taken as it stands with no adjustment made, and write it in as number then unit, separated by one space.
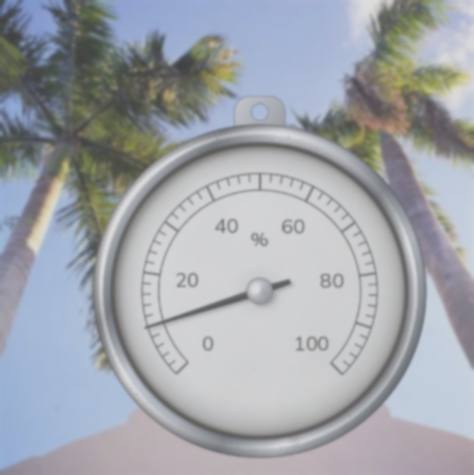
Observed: 10 %
